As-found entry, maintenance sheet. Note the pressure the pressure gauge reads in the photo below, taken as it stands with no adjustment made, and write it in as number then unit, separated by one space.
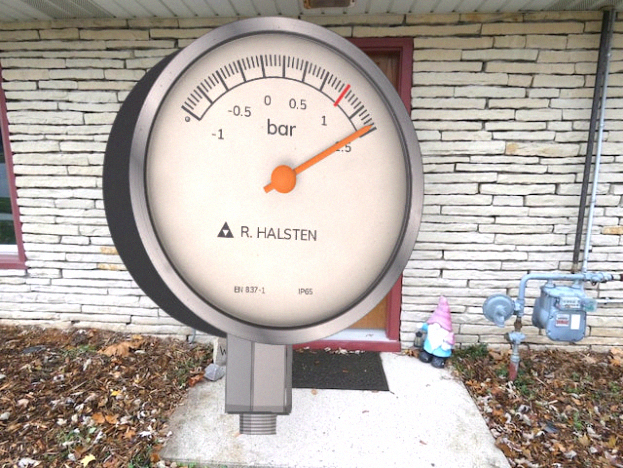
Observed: 1.45 bar
